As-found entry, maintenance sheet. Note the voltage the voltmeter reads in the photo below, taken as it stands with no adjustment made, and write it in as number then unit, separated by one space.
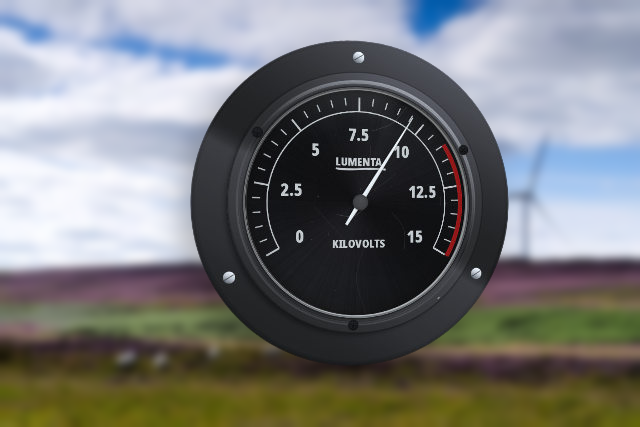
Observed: 9.5 kV
